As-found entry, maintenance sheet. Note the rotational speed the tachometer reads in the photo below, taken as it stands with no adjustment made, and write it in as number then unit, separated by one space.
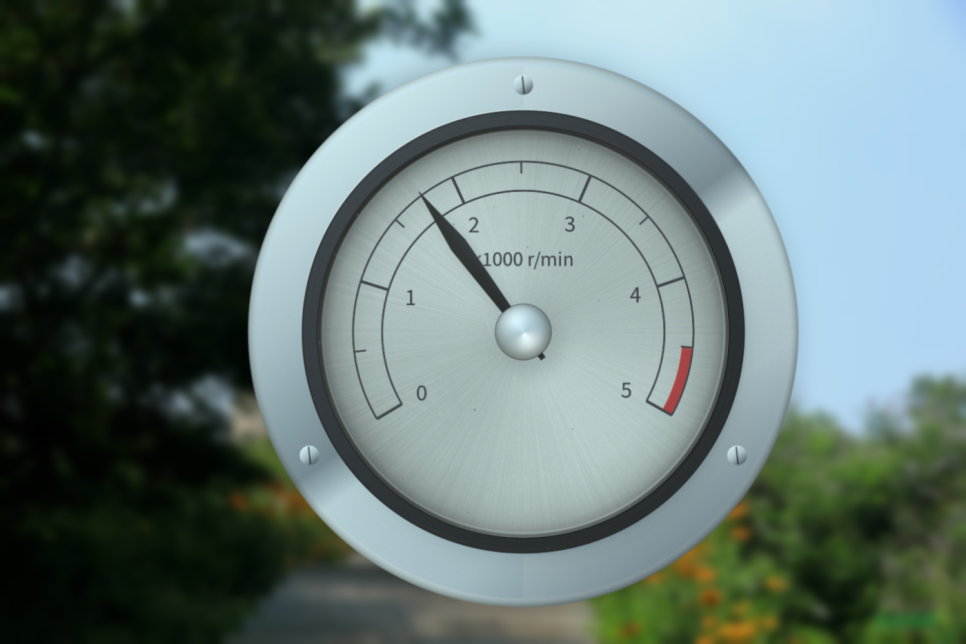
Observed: 1750 rpm
